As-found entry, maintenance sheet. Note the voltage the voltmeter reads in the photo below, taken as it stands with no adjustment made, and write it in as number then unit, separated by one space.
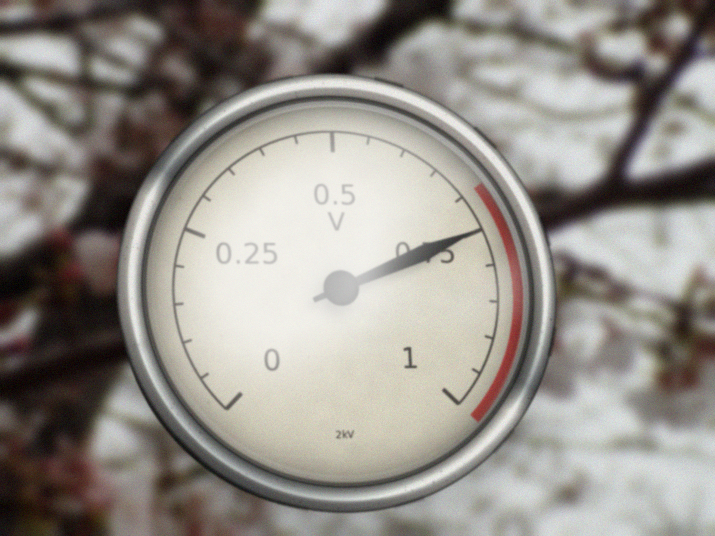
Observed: 0.75 V
